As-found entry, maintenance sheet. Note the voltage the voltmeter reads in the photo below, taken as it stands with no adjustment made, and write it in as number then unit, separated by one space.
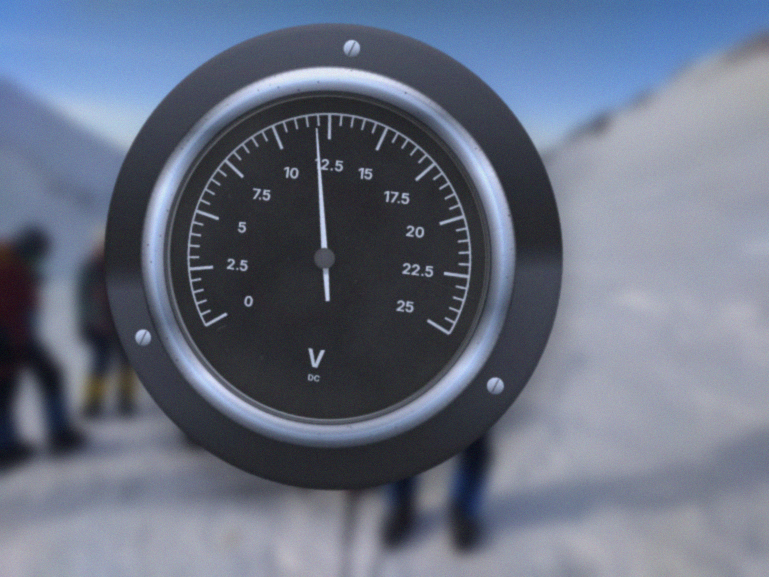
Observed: 12 V
